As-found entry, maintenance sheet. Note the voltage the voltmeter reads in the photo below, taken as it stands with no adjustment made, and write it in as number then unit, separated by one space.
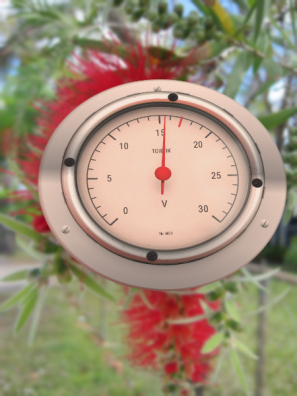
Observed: 15.5 V
